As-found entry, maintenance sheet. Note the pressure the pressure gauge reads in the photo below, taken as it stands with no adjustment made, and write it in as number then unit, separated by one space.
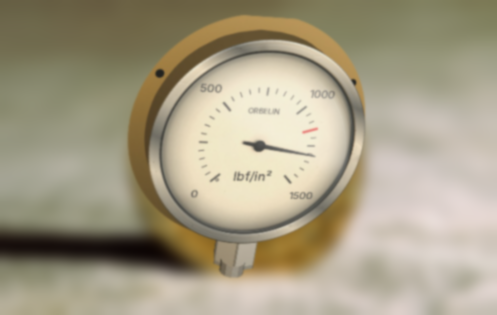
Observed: 1300 psi
